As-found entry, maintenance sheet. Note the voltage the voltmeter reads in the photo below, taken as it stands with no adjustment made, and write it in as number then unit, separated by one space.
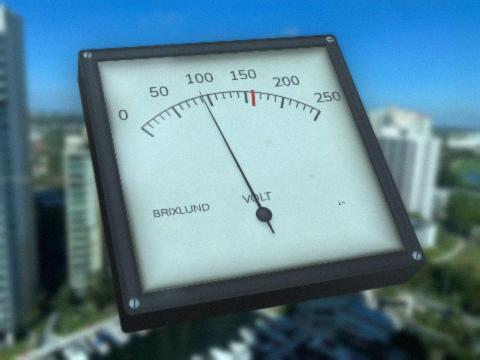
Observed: 90 V
